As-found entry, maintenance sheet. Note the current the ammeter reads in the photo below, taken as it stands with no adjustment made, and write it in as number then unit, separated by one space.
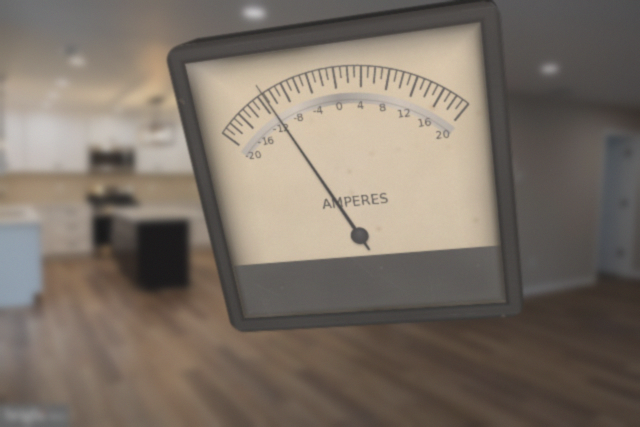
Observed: -11 A
